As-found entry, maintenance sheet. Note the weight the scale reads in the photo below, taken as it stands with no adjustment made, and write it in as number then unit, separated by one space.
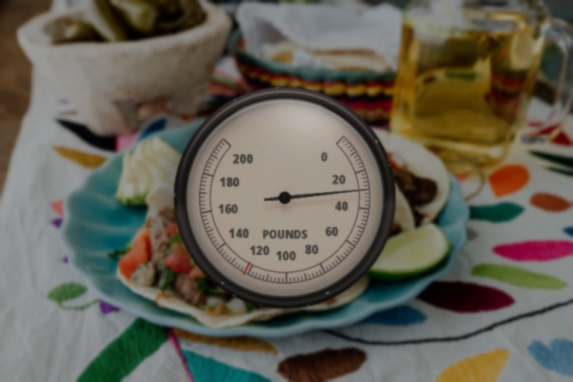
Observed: 30 lb
